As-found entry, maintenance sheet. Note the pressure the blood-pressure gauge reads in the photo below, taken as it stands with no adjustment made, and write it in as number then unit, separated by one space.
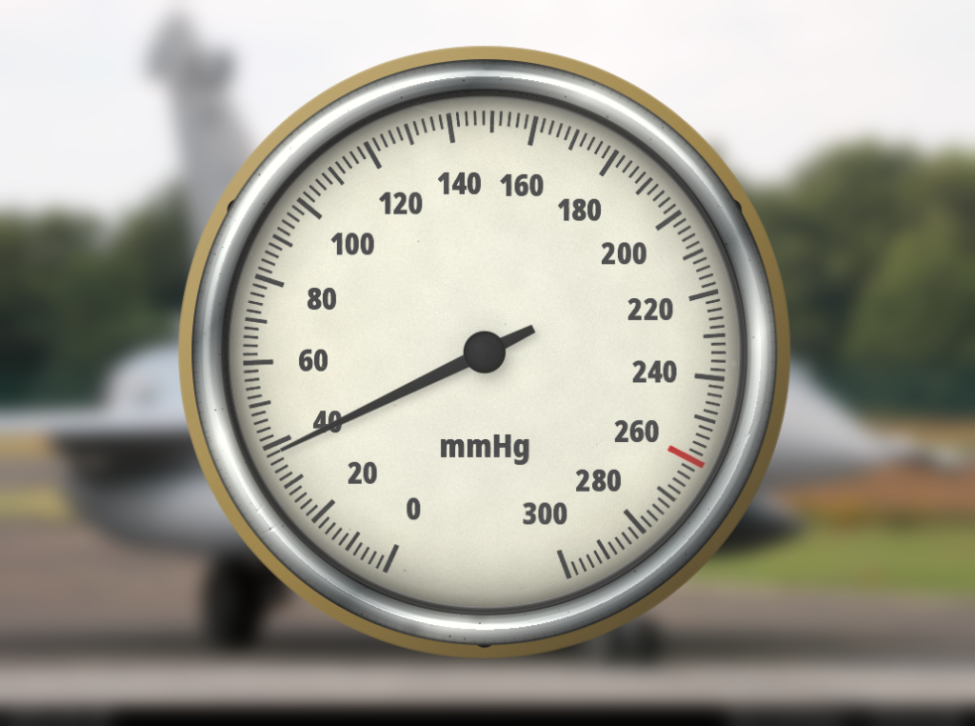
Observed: 38 mmHg
